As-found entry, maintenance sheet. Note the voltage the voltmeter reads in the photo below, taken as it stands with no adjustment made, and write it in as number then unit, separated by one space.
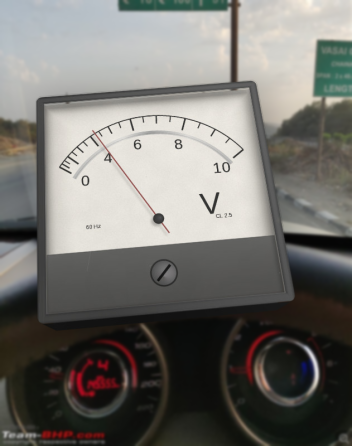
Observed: 4.25 V
